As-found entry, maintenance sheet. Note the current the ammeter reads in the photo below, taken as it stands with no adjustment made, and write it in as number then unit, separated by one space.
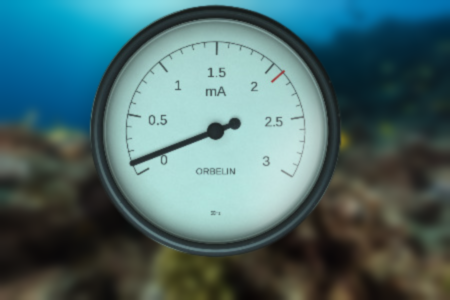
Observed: 0.1 mA
